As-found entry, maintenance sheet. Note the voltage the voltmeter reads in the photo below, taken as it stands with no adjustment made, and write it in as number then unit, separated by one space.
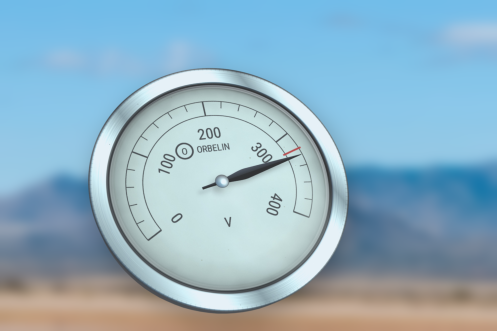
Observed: 330 V
